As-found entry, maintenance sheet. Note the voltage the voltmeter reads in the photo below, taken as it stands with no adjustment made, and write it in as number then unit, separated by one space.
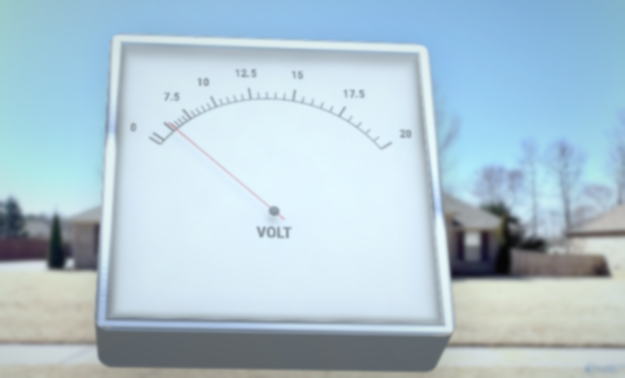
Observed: 5 V
